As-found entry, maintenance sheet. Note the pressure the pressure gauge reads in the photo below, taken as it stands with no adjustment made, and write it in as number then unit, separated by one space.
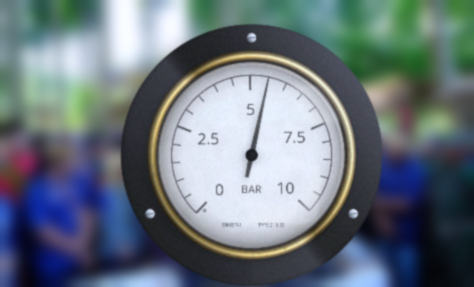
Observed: 5.5 bar
